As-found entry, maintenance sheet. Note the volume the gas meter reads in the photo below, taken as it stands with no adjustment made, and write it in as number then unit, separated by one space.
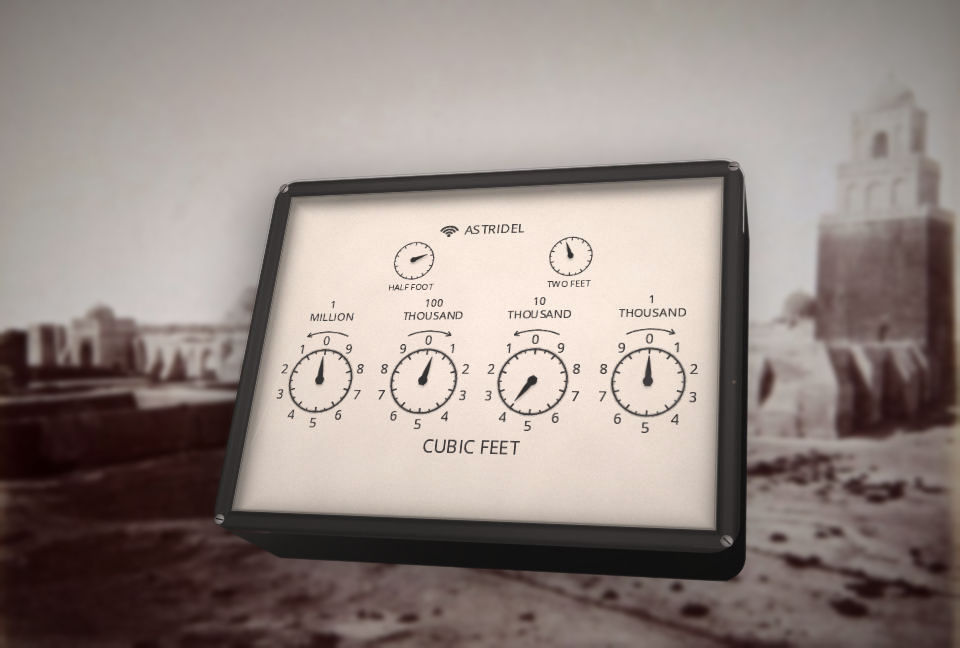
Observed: 4000 ft³
